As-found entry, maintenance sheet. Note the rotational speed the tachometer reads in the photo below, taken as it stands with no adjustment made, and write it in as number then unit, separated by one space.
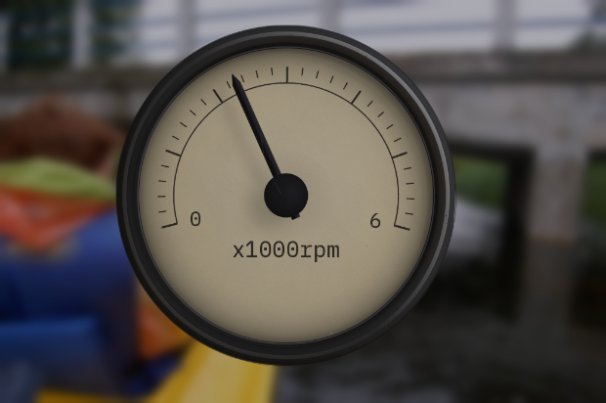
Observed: 2300 rpm
